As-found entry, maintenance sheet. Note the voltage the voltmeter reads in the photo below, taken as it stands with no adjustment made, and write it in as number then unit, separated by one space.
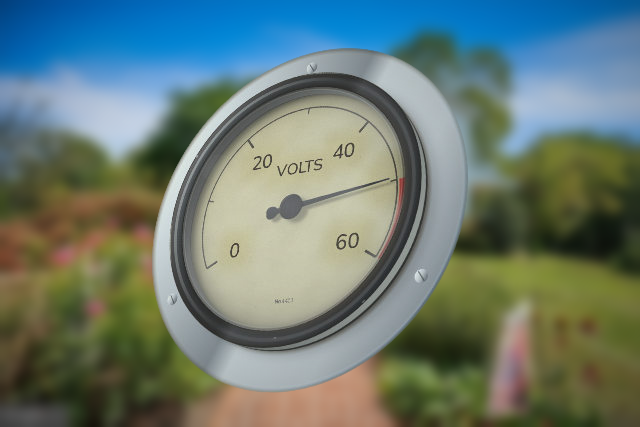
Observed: 50 V
